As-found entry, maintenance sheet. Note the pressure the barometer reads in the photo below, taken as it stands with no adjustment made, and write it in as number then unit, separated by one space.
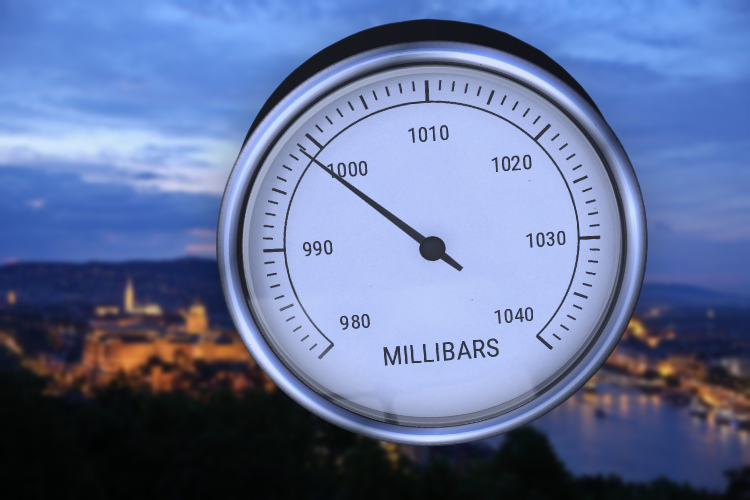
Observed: 999 mbar
